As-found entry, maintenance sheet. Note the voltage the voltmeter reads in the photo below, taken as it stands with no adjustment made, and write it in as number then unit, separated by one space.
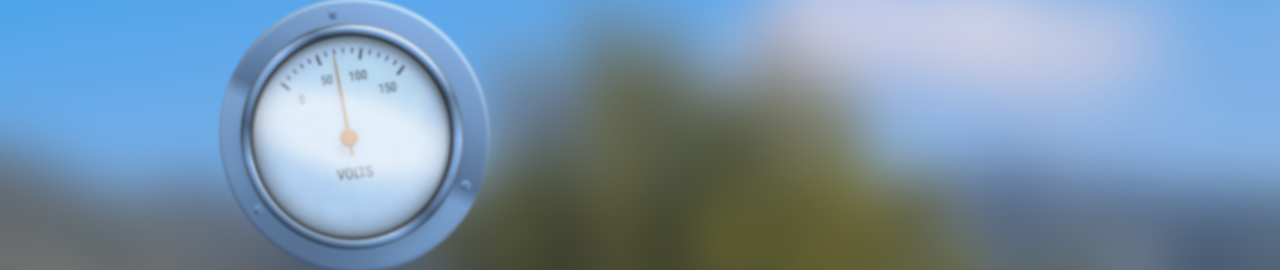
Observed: 70 V
